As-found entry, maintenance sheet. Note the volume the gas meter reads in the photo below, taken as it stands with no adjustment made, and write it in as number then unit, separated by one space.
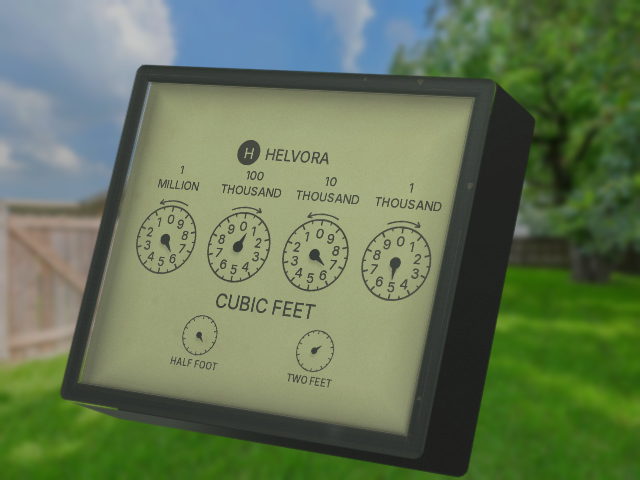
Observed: 606500 ft³
